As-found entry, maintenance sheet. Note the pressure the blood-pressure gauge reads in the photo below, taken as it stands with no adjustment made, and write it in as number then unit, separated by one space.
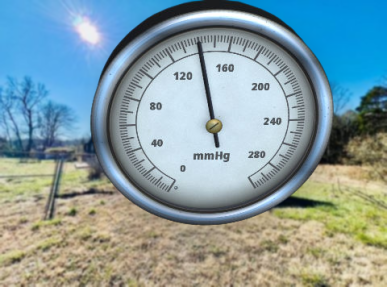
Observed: 140 mmHg
